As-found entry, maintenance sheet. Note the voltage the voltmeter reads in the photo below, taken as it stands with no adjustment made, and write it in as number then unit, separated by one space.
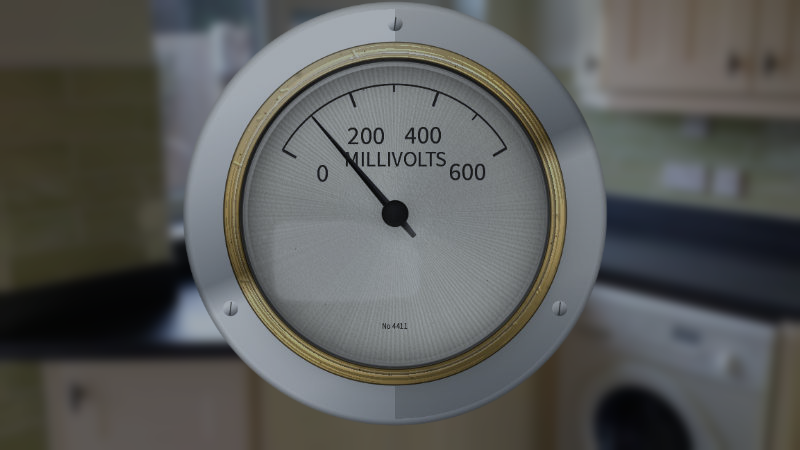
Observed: 100 mV
